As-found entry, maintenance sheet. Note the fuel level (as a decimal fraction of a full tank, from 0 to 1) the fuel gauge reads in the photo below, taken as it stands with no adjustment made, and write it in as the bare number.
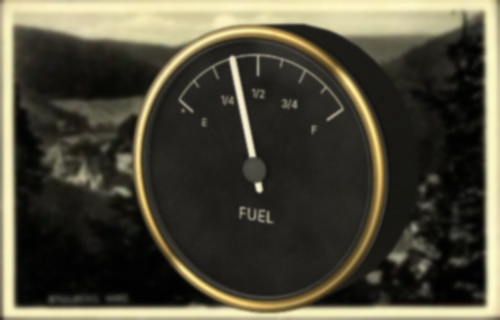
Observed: 0.375
